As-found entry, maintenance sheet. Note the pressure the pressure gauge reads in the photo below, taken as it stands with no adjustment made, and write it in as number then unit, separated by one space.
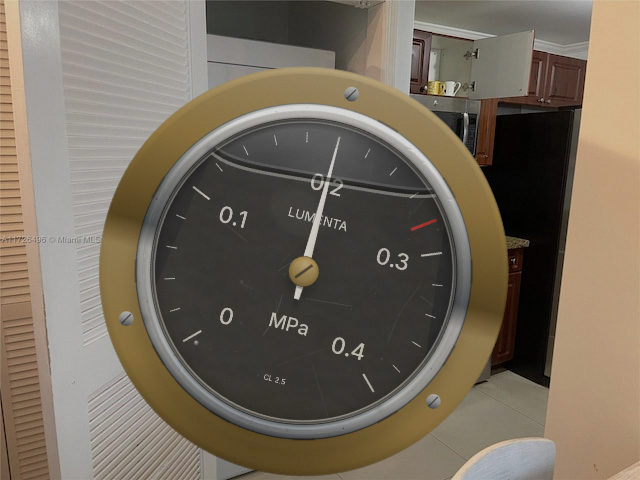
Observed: 0.2 MPa
